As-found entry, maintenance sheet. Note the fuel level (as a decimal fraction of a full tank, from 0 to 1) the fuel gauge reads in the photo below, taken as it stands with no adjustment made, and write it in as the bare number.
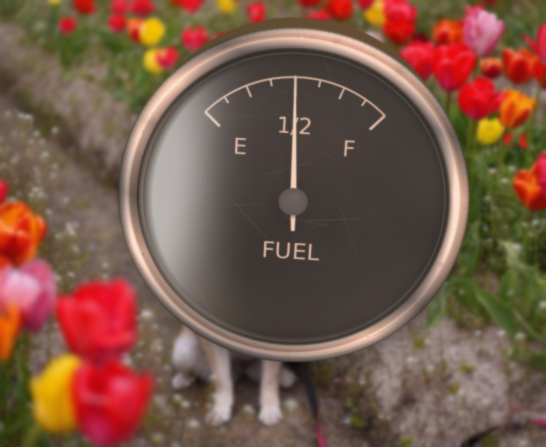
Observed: 0.5
